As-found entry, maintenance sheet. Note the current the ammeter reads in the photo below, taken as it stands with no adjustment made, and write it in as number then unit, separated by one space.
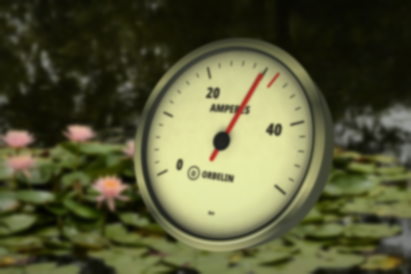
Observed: 30 A
